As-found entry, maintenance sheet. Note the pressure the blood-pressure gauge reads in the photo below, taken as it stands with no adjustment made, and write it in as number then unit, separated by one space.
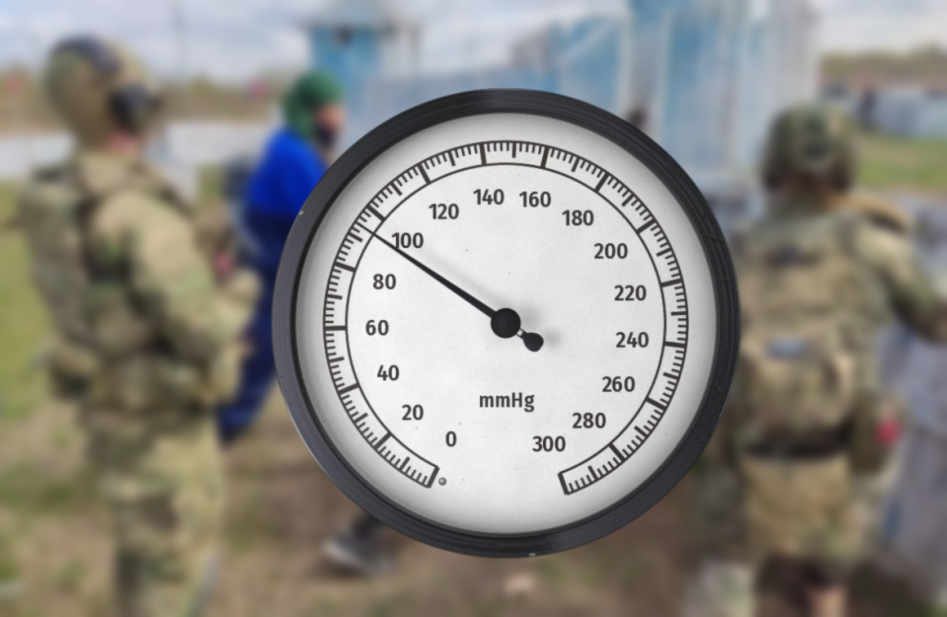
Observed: 94 mmHg
